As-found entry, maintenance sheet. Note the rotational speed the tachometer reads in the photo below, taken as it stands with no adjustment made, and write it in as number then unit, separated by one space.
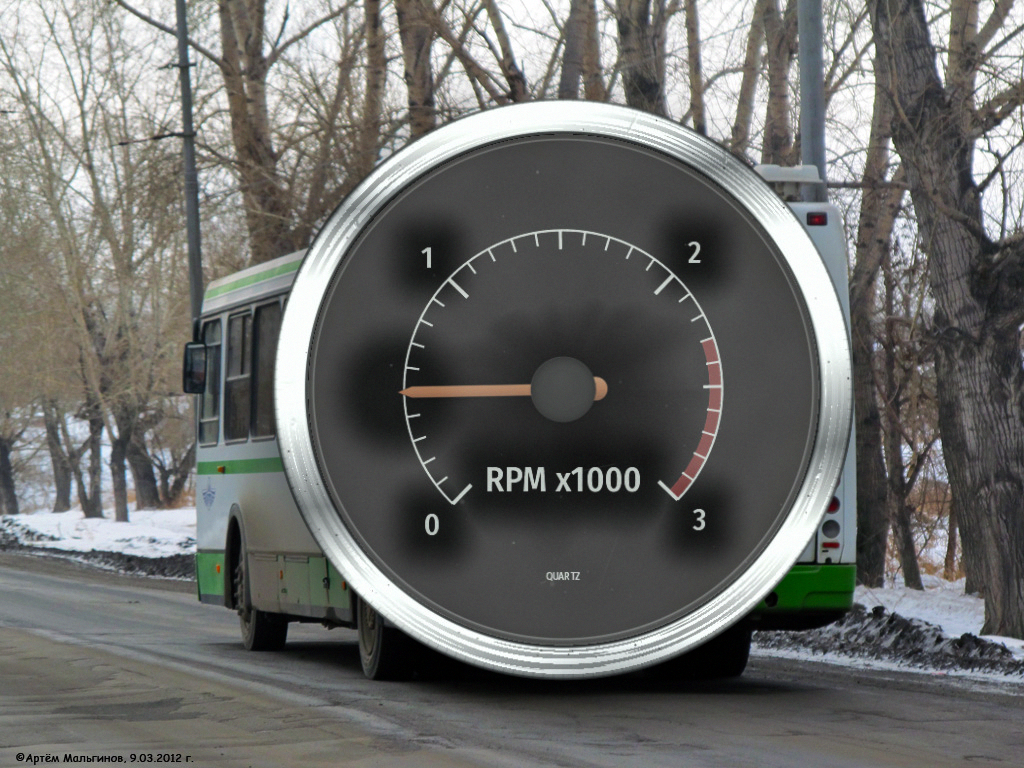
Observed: 500 rpm
